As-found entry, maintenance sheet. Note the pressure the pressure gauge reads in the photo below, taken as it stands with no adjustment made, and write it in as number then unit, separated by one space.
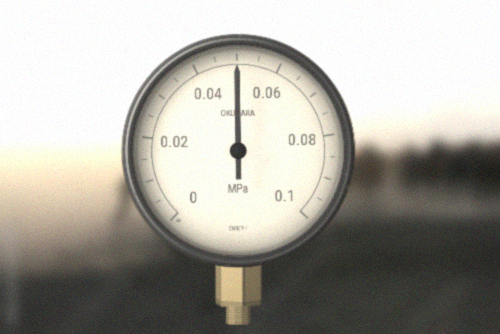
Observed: 0.05 MPa
